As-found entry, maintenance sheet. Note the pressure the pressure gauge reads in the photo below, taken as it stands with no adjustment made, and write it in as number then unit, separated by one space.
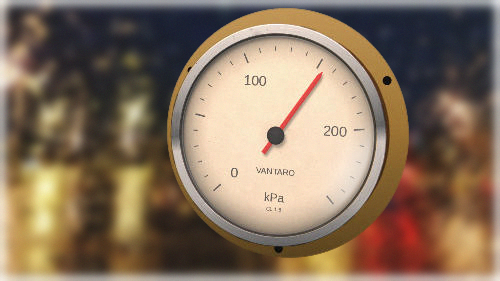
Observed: 155 kPa
